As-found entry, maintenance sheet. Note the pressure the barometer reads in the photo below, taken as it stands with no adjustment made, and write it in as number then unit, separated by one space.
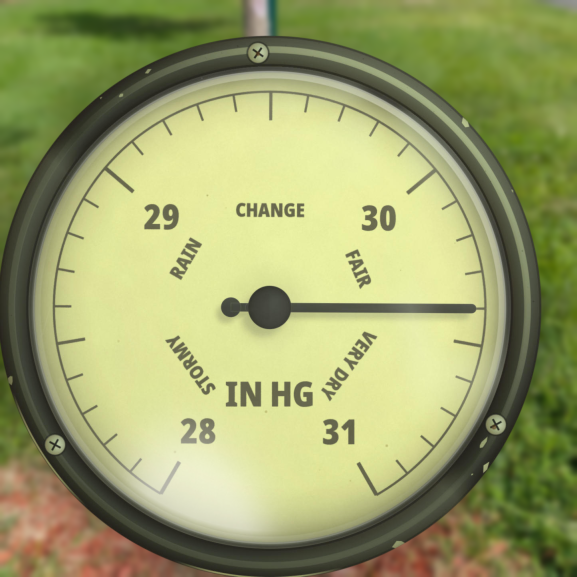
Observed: 30.4 inHg
